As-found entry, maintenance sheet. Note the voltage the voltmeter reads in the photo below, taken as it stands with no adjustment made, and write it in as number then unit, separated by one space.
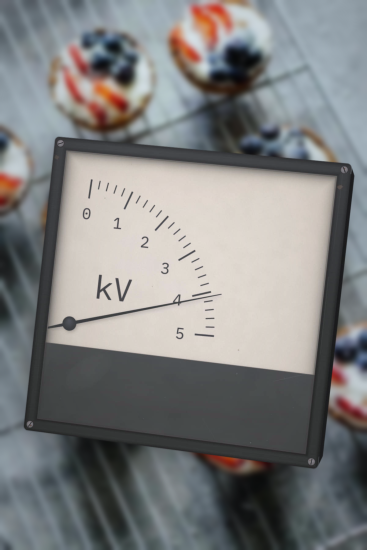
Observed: 4.1 kV
